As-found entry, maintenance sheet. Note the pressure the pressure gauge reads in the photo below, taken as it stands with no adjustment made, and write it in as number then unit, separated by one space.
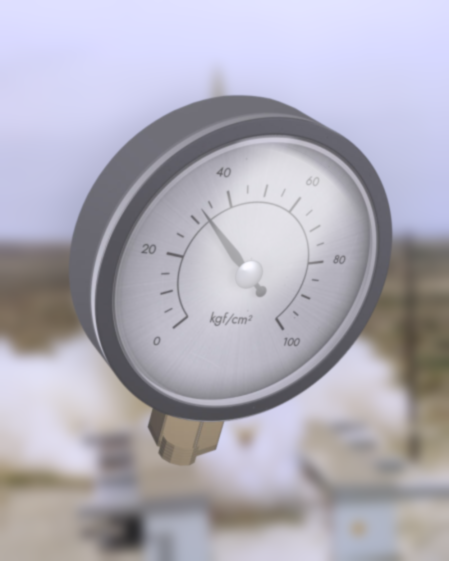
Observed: 32.5 kg/cm²
